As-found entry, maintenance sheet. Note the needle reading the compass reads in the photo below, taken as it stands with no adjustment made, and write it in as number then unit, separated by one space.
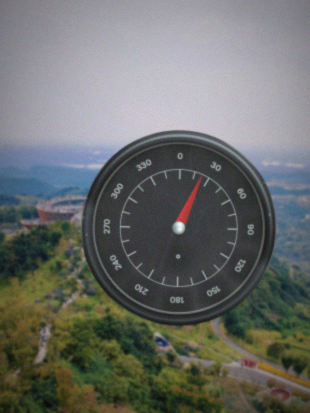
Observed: 22.5 °
